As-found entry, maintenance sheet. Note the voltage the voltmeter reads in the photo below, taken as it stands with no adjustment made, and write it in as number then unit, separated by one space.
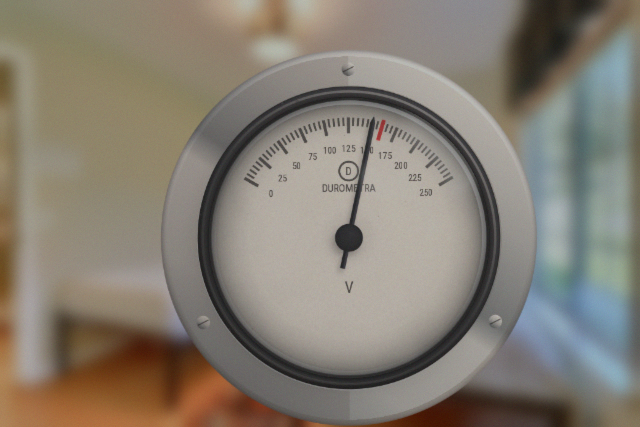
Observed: 150 V
